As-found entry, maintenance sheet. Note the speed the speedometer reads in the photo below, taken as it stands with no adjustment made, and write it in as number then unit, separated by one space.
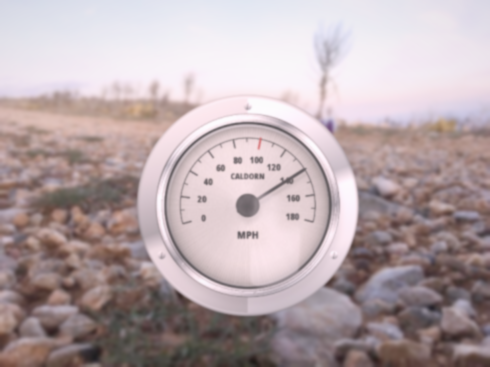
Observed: 140 mph
